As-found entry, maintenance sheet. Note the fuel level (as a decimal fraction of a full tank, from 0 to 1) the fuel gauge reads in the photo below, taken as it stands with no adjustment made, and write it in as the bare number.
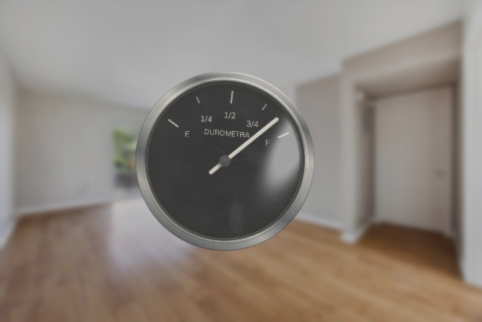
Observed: 0.875
